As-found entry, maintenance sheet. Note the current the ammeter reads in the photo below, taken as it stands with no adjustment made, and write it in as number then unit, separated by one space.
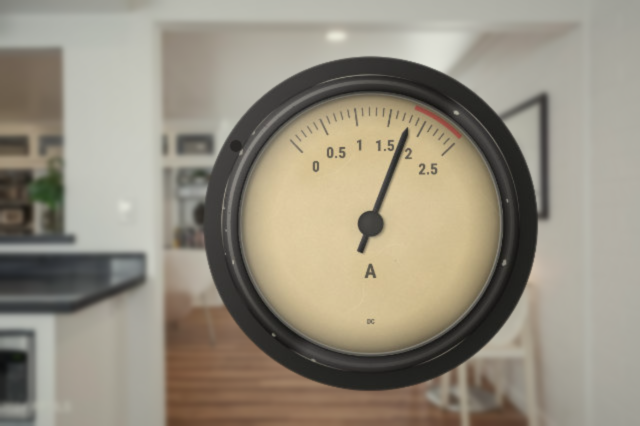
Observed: 1.8 A
